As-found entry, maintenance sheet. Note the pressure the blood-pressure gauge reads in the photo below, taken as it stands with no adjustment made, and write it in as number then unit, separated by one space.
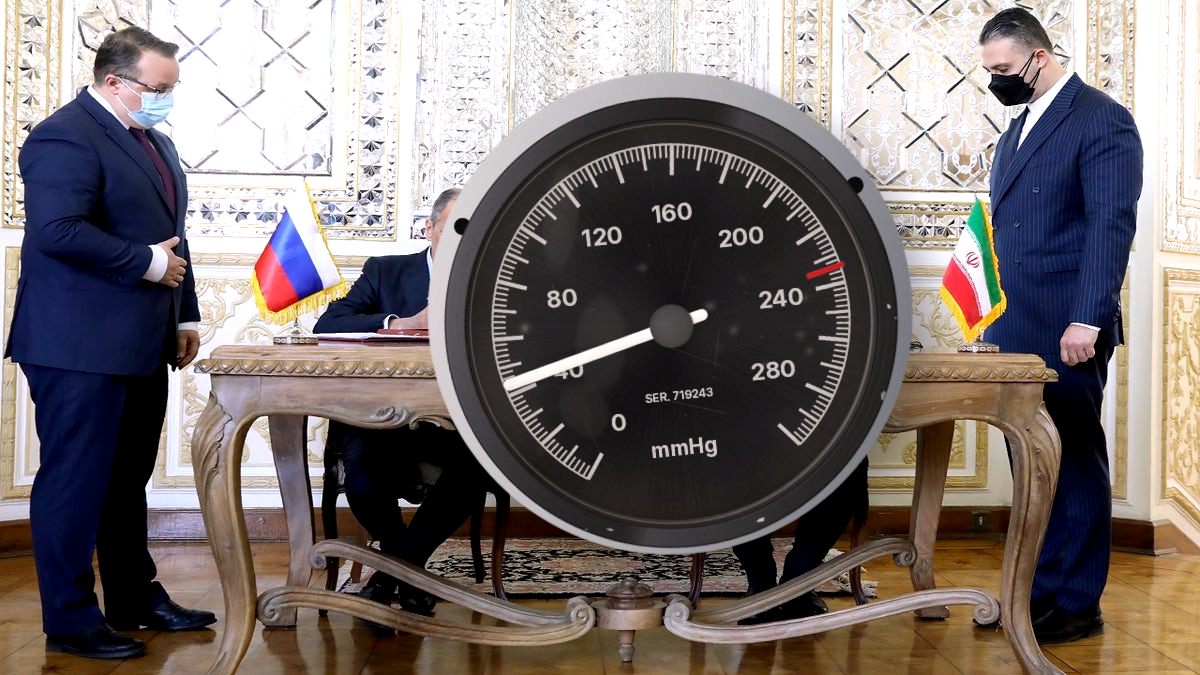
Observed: 44 mmHg
